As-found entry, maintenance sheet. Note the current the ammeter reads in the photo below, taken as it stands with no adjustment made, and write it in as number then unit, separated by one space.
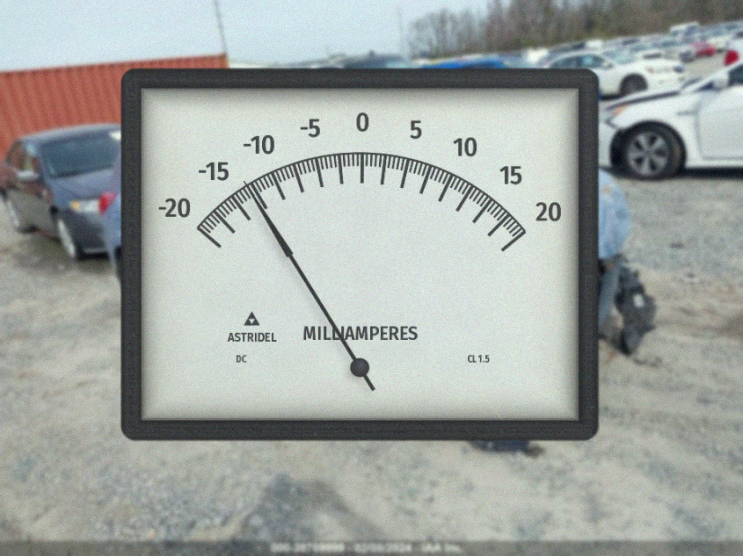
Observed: -13 mA
